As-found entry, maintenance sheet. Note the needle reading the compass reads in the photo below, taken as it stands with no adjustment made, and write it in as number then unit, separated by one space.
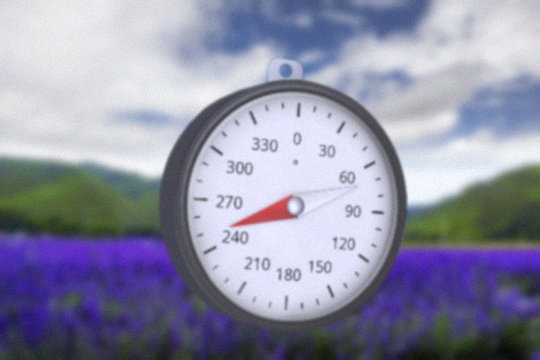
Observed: 250 °
